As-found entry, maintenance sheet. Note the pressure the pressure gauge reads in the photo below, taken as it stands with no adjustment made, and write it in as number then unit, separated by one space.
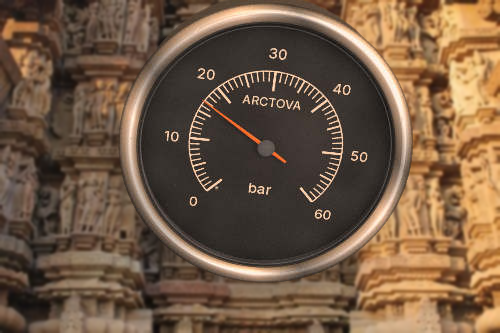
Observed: 17 bar
